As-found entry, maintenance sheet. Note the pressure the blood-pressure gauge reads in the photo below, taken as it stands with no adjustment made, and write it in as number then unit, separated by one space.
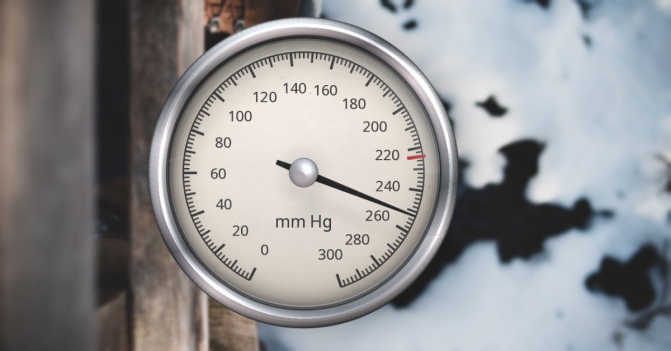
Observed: 252 mmHg
